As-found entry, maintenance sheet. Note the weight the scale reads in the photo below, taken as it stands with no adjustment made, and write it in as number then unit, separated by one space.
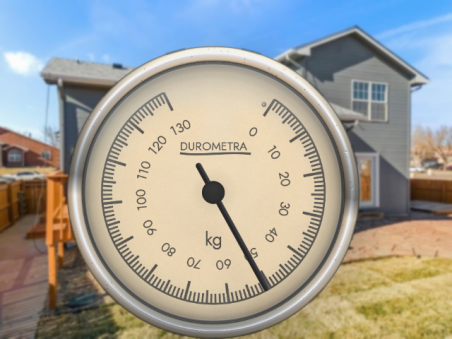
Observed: 51 kg
